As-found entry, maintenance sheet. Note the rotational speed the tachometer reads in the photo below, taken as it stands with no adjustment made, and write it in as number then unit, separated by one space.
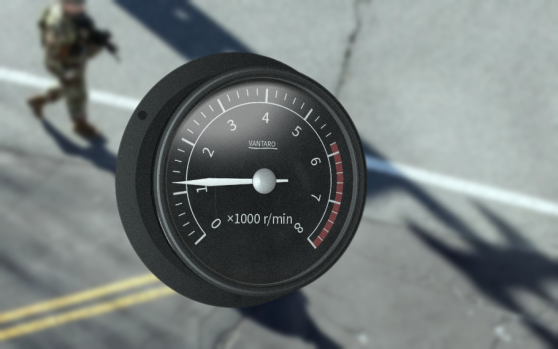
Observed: 1200 rpm
